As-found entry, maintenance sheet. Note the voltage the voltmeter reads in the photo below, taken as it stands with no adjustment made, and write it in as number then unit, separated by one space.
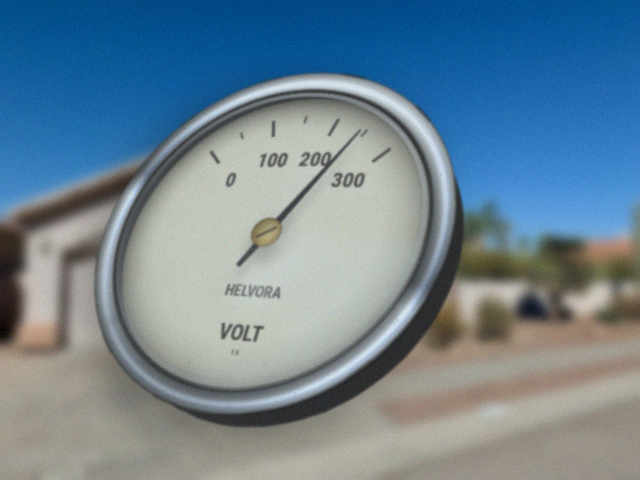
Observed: 250 V
